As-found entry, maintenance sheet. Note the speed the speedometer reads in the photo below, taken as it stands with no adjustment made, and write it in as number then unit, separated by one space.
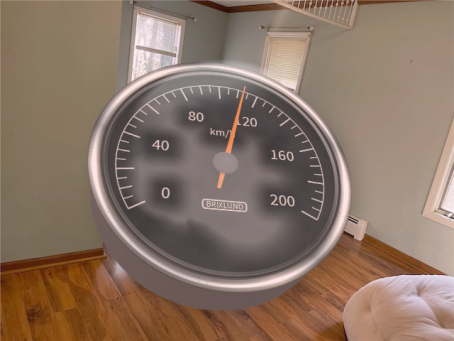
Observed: 112.5 km/h
